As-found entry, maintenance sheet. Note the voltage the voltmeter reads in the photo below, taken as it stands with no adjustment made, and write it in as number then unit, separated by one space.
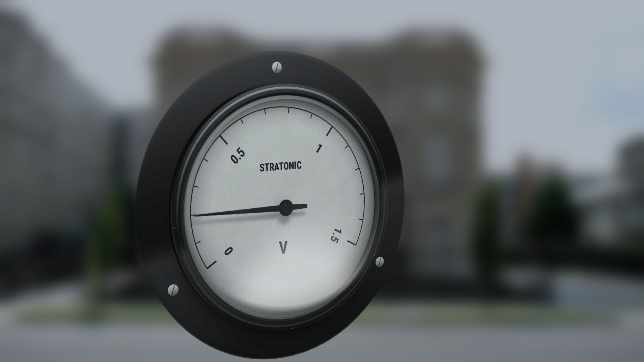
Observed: 0.2 V
